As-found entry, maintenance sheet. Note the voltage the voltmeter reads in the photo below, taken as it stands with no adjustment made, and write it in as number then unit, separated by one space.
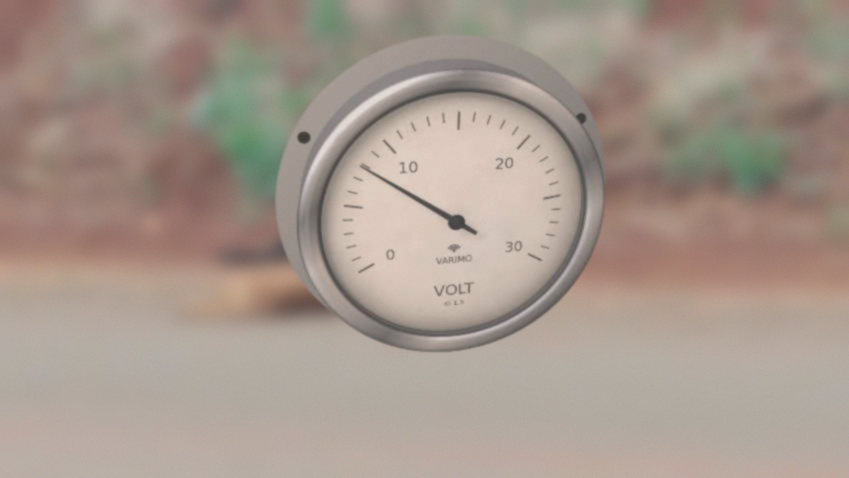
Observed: 8 V
